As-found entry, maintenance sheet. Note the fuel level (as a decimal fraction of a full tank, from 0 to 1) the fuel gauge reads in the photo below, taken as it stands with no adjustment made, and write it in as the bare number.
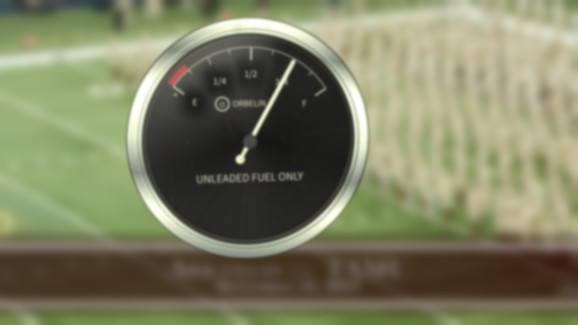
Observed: 0.75
